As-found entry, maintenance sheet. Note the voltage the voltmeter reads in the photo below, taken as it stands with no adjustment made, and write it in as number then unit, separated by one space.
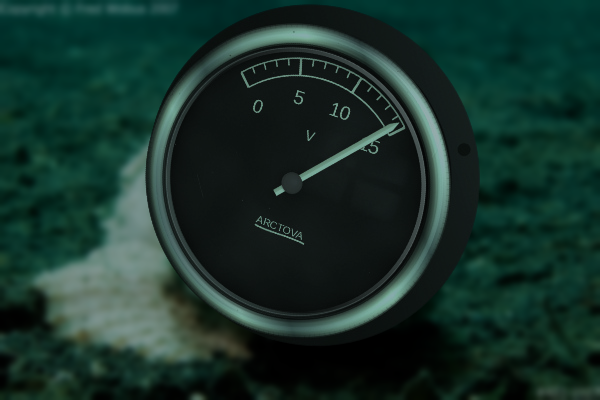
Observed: 14.5 V
